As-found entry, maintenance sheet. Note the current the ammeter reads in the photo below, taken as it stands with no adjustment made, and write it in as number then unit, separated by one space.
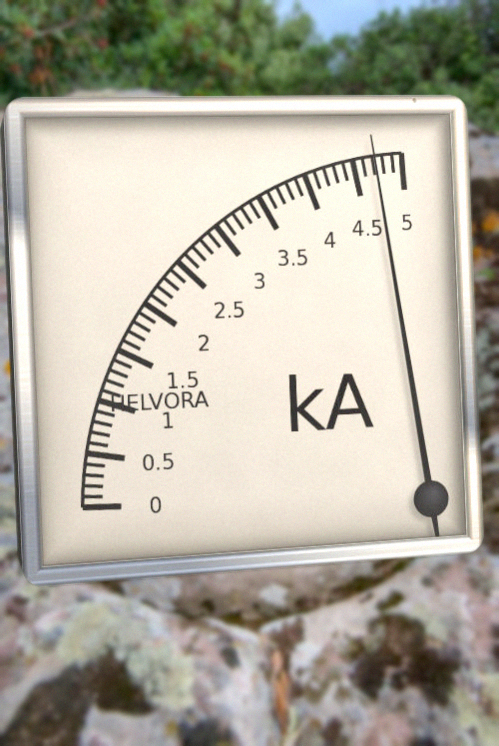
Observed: 4.7 kA
